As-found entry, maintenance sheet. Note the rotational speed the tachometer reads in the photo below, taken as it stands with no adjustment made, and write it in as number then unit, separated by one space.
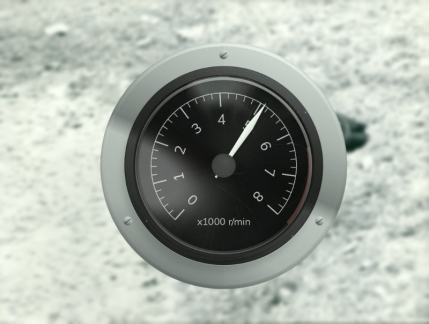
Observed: 5100 rpm
